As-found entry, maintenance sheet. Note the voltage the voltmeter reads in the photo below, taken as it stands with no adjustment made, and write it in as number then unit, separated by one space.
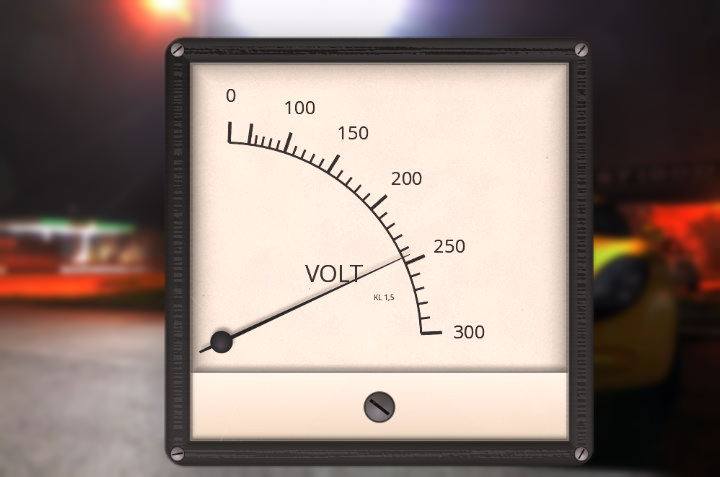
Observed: 245 V
